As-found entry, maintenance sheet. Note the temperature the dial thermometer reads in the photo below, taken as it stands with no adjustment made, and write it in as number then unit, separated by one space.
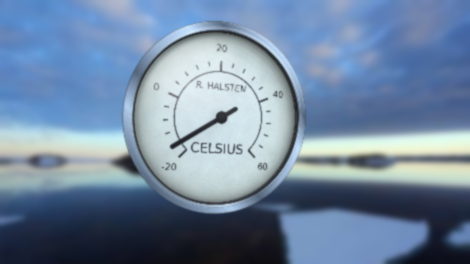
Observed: -16 °C
